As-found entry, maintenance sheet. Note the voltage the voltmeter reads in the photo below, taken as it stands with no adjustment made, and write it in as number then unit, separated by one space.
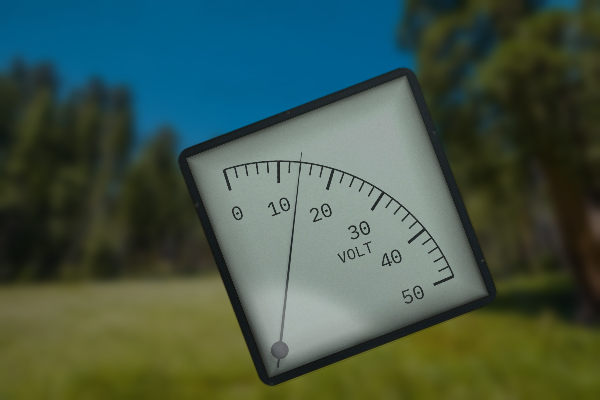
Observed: 14 V
